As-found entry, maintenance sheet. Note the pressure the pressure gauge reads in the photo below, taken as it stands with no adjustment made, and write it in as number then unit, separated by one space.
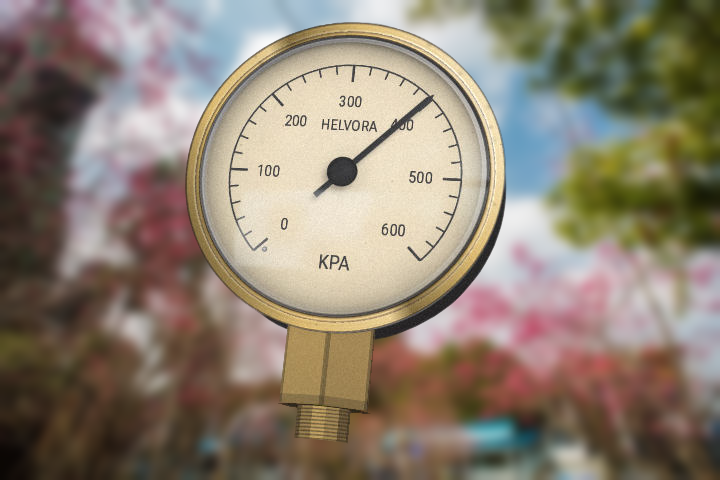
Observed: 400 kPa
